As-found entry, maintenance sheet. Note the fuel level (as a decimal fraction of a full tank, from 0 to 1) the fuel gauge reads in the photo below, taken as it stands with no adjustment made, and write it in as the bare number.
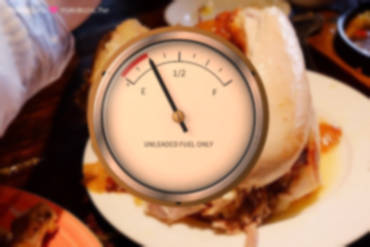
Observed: 0.25
